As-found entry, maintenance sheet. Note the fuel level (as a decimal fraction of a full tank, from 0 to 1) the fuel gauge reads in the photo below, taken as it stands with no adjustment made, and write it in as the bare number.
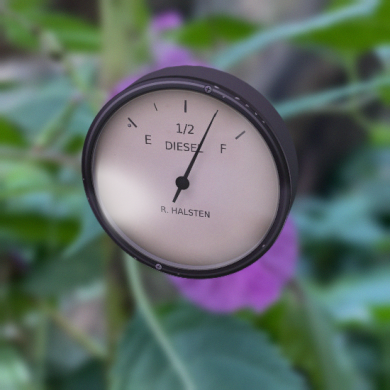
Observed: 0.75
